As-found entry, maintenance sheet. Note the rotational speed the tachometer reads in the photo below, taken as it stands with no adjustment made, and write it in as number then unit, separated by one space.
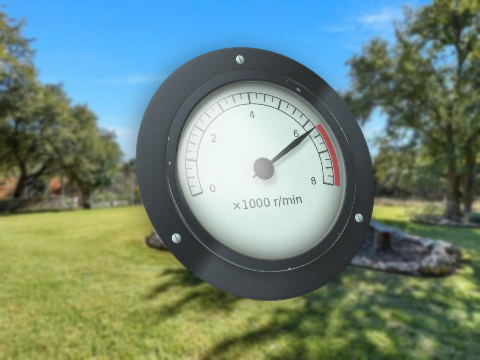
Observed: 6250 rpm
